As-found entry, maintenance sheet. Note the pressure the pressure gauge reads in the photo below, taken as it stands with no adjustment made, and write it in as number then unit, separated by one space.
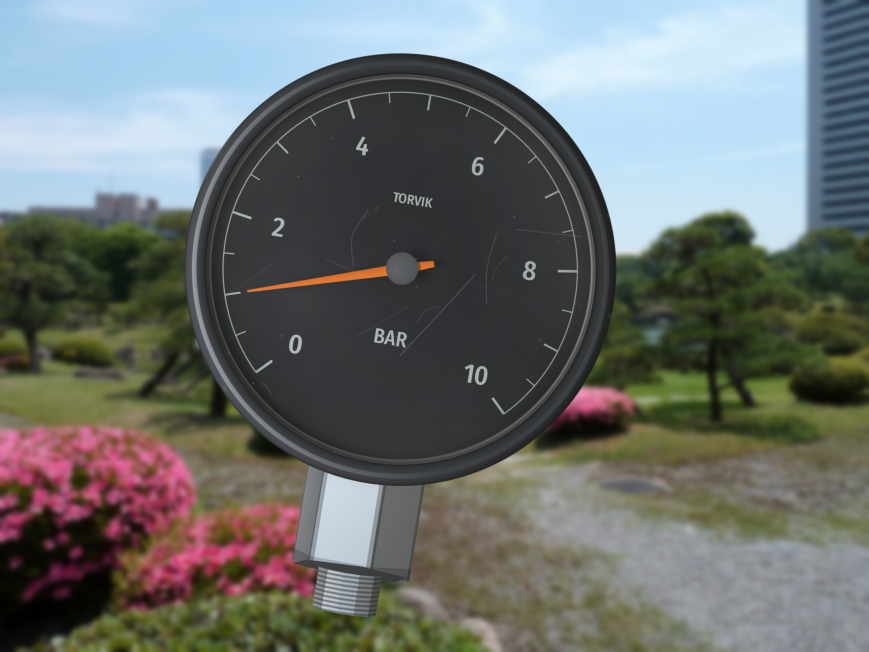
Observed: 1 bar
